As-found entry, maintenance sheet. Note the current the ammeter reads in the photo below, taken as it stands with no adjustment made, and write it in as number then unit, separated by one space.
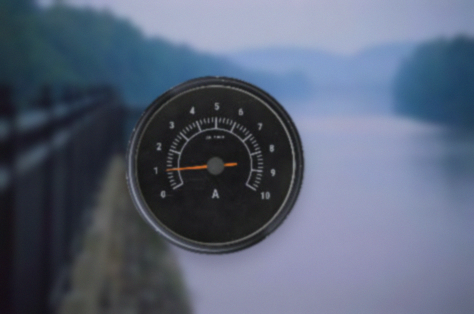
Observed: 1 A
